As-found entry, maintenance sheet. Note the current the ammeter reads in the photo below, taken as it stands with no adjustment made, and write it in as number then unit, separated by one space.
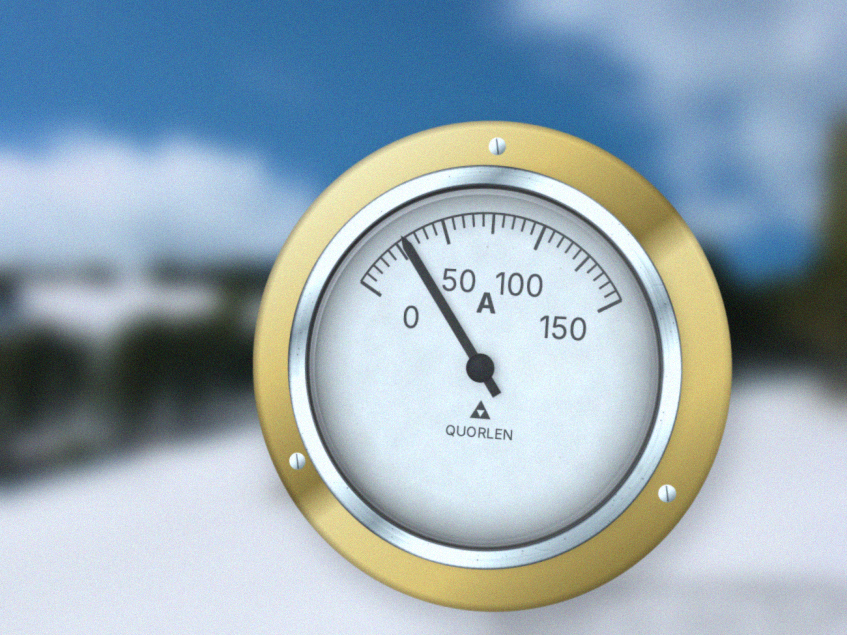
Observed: 30 A
